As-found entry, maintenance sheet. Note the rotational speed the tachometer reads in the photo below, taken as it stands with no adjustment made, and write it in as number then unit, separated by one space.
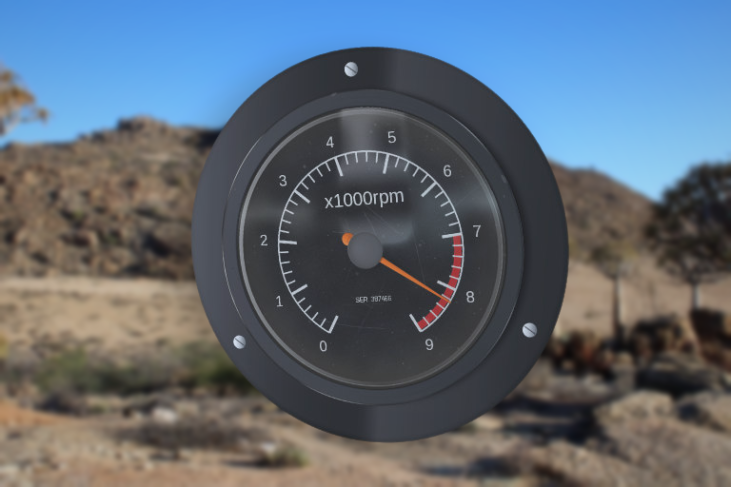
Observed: 8200 rpm
